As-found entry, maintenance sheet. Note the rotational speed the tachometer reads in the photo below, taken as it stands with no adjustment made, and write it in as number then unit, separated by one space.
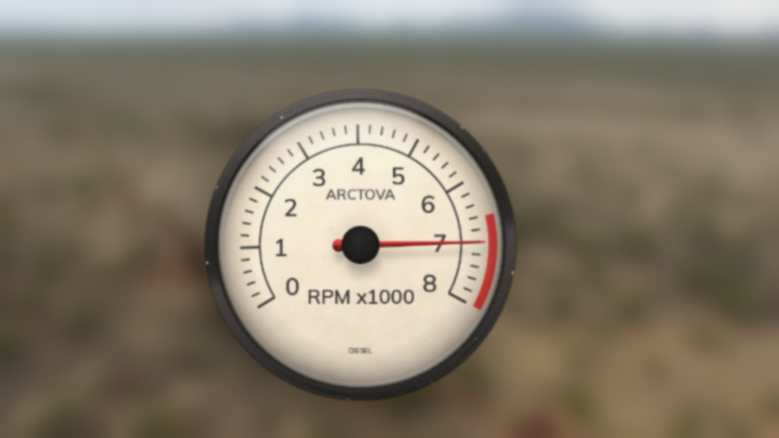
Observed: 7000 rpm
